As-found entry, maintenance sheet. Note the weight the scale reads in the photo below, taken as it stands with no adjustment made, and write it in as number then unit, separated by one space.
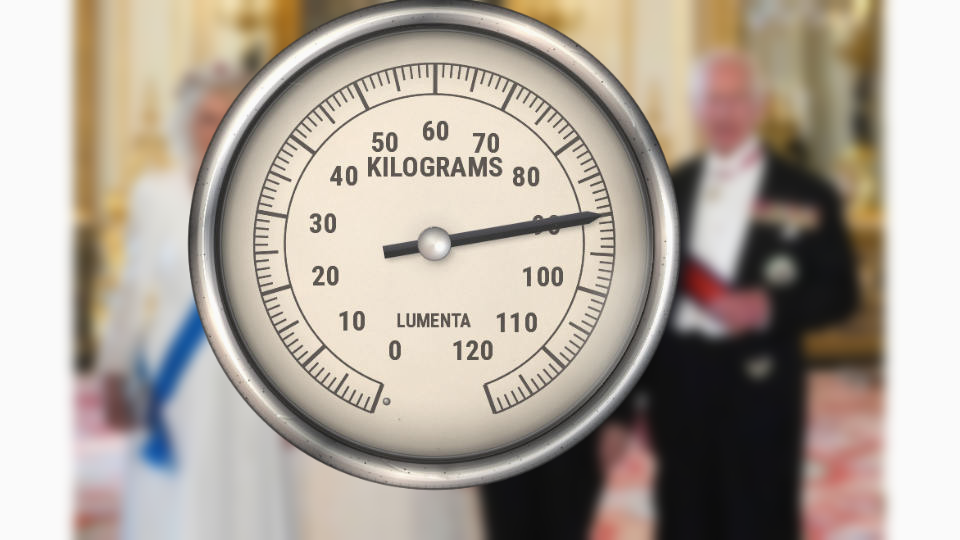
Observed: 90 kg
